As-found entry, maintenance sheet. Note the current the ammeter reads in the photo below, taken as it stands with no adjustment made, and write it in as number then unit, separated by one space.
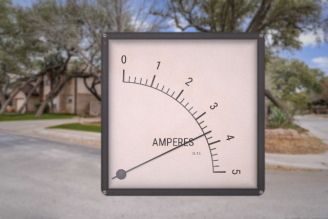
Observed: 3.6 A
